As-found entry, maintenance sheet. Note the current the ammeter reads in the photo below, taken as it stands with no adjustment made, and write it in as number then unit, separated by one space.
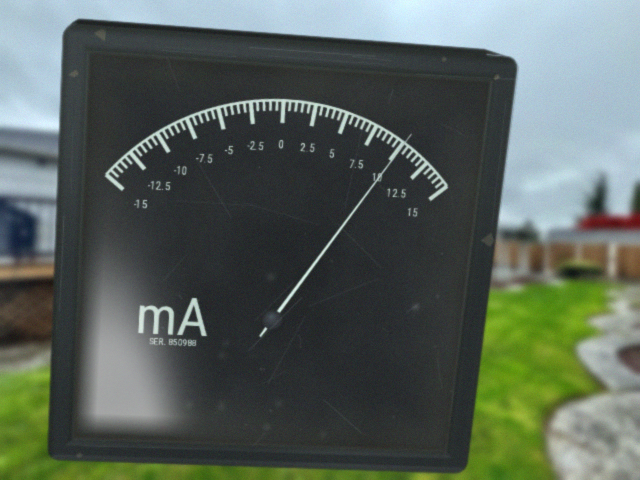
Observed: 10 mA
